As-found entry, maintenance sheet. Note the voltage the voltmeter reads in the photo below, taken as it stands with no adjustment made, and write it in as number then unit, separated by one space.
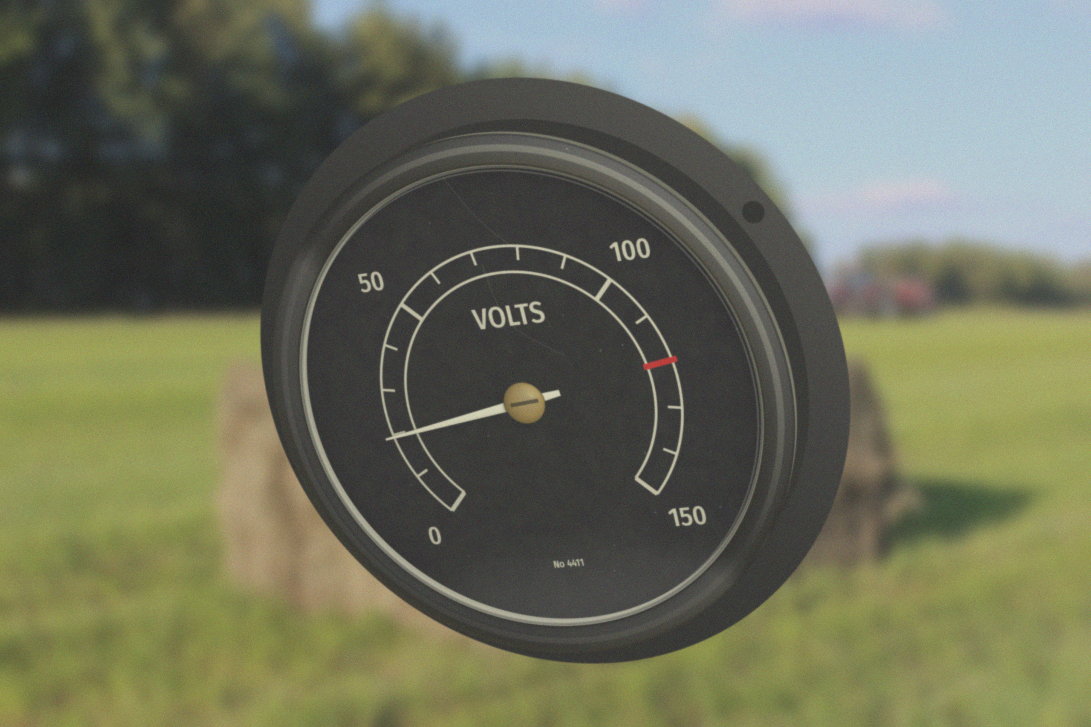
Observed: 20 V
